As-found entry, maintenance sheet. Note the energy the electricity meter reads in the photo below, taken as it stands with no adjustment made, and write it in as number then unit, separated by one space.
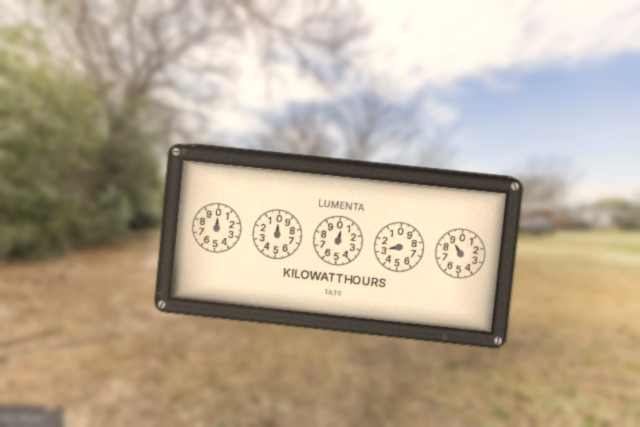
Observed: 29 kWh
